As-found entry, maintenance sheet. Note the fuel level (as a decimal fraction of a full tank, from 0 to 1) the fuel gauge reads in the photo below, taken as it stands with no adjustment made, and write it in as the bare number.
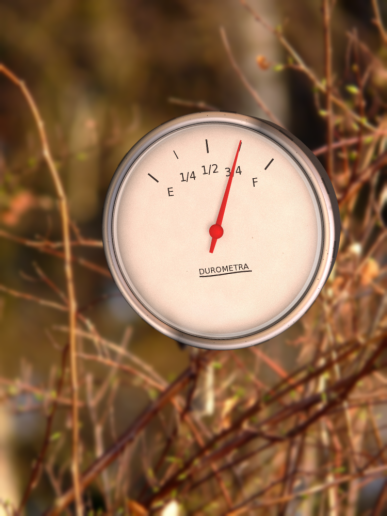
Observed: 0.75
